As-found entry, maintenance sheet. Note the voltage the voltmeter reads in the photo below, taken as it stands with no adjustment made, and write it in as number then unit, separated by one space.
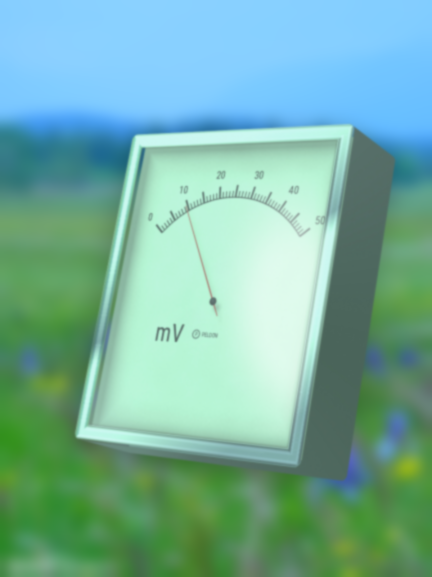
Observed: 10 mV
